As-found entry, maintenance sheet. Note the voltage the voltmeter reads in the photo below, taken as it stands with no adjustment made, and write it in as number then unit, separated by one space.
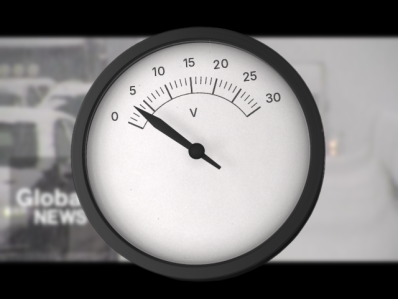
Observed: 3 V
